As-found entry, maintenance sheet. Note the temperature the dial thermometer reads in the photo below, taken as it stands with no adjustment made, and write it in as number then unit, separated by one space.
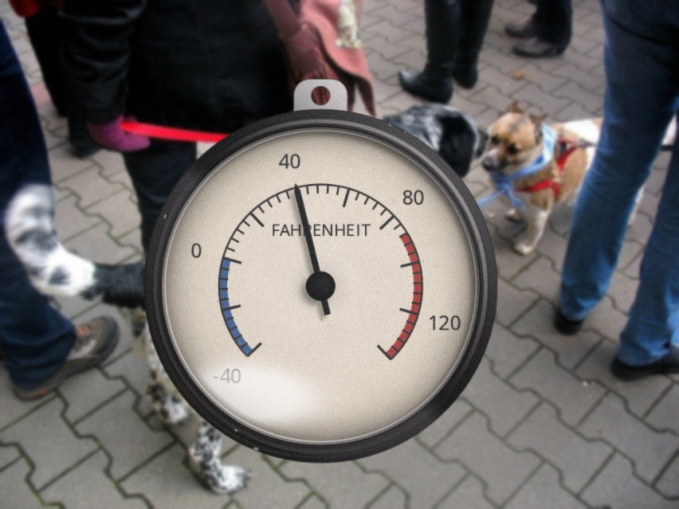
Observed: 40 °F
